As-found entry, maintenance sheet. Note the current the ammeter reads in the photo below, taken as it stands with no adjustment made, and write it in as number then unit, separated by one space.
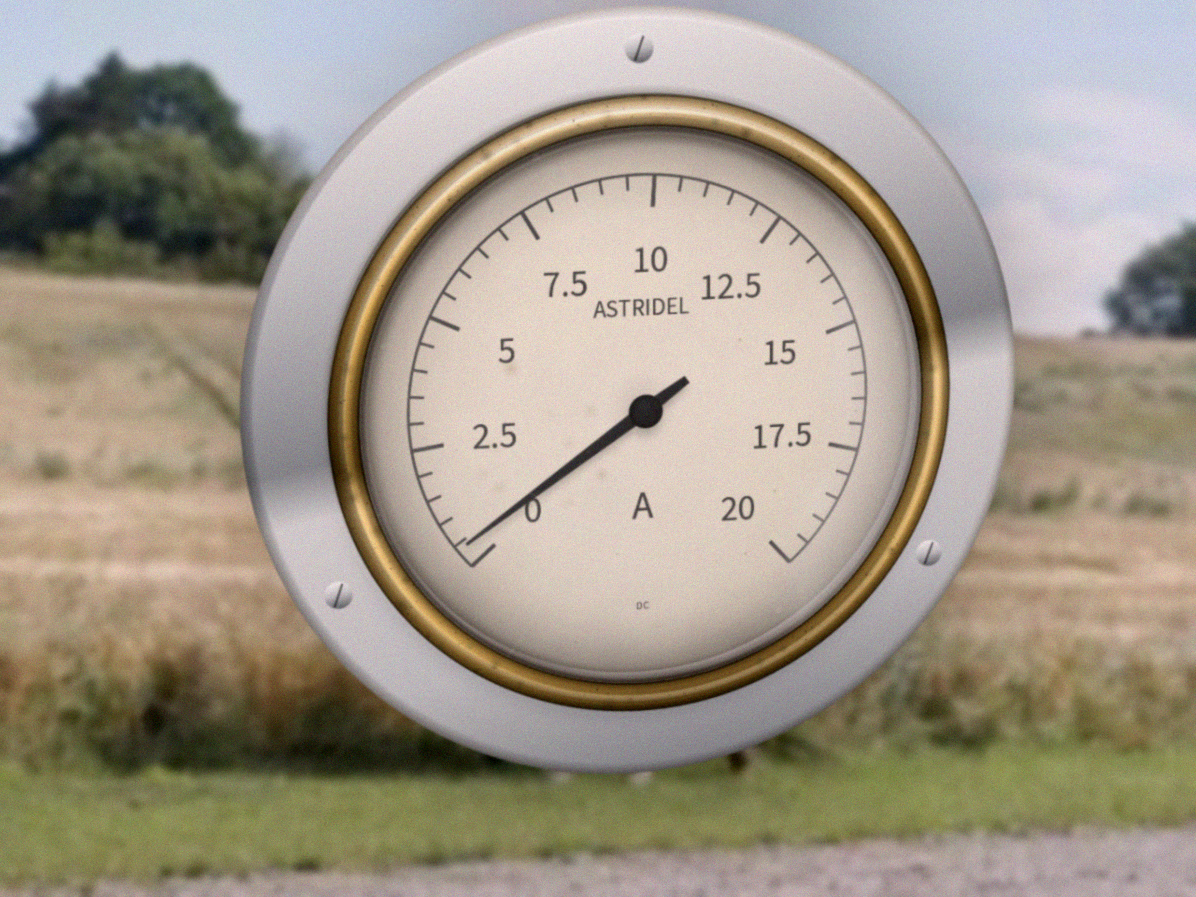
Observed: 0.5 A
